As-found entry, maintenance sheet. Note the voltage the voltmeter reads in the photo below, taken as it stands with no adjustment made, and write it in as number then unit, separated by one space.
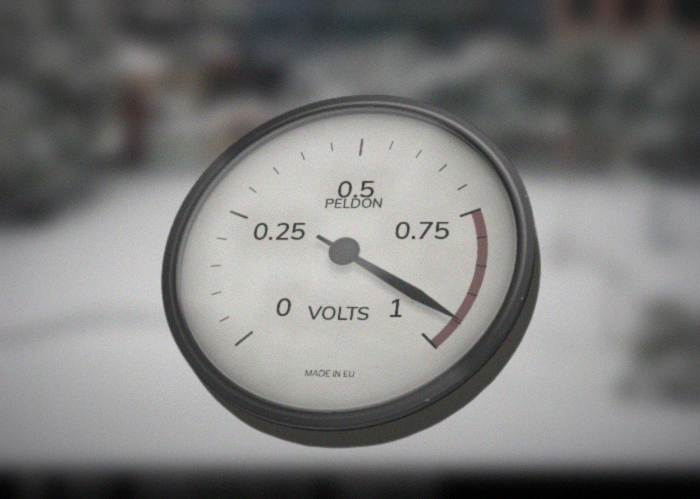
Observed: 0.95 V
